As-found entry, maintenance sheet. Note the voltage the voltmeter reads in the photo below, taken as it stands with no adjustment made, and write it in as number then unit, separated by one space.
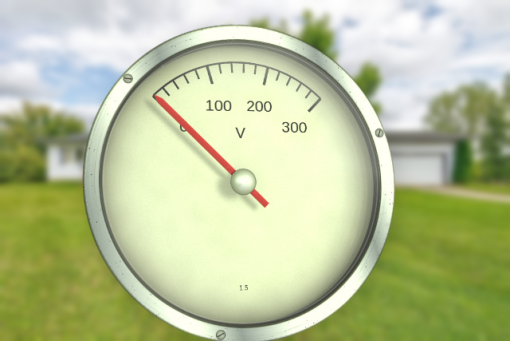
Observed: 0 V
